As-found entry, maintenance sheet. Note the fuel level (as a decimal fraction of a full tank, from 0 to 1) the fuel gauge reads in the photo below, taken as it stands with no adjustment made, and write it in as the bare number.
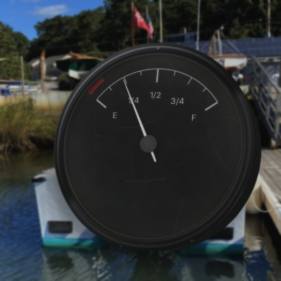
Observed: 0.25
